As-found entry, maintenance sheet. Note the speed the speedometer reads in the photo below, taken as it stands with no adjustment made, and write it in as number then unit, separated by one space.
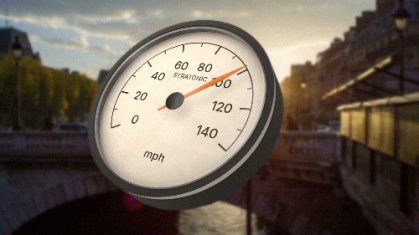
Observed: 100 mph
